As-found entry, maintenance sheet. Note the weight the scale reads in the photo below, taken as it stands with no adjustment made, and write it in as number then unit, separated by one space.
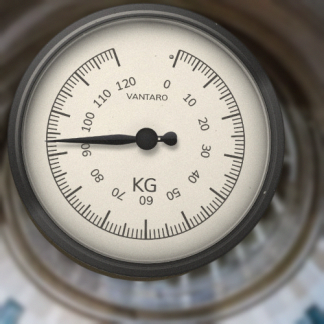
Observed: 93 kg
